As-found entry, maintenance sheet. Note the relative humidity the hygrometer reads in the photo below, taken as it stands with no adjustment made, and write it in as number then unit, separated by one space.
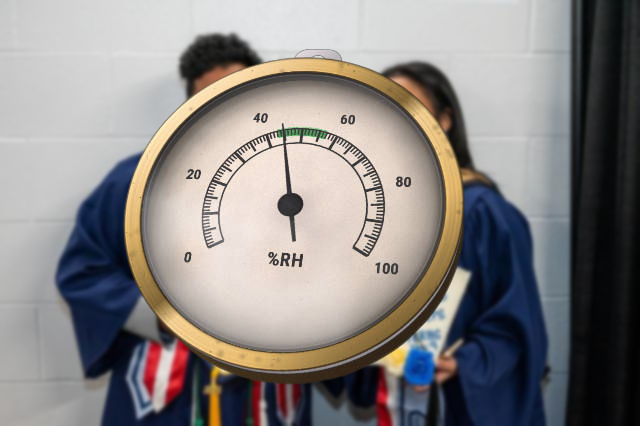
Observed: 45 %
